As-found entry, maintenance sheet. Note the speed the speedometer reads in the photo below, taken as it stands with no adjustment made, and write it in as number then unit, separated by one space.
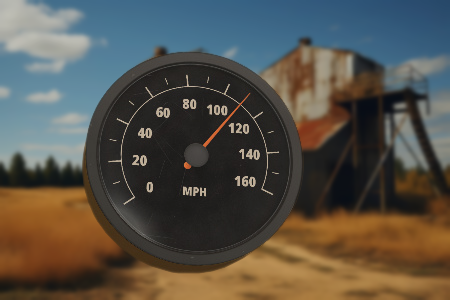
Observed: 110 mph
